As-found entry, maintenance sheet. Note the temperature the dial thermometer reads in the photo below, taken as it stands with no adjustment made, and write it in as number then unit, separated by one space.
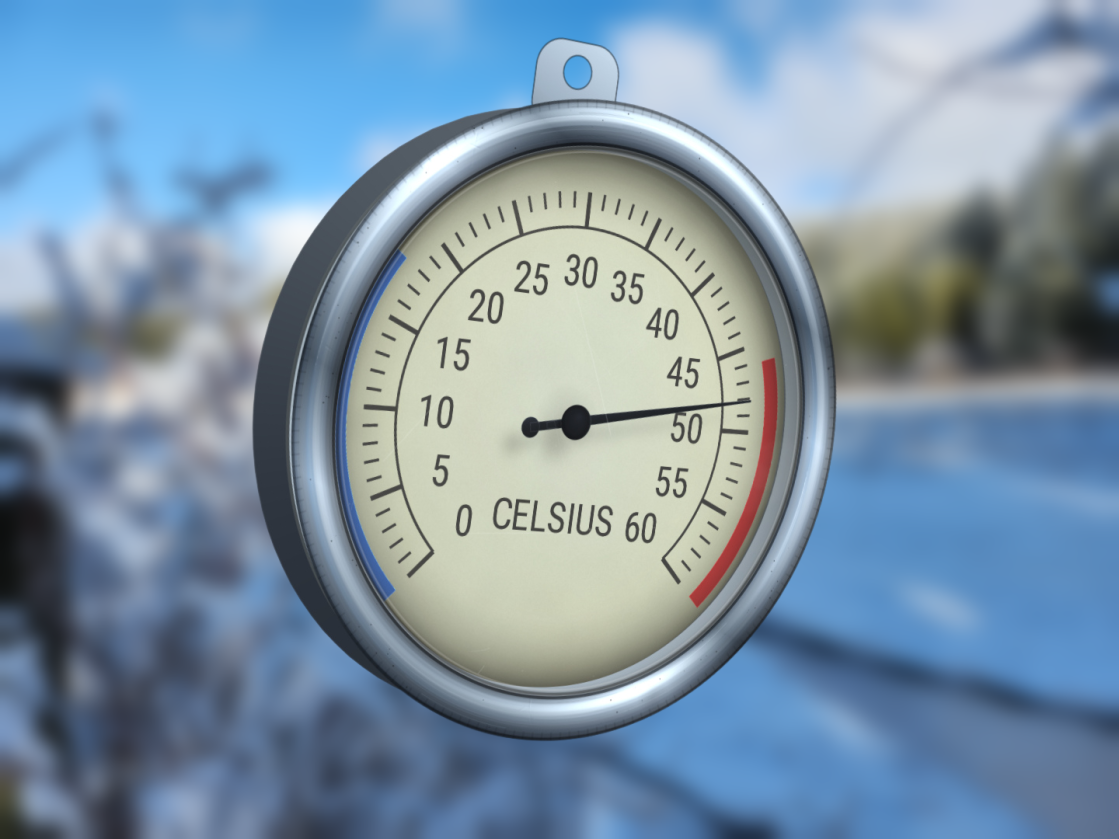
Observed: 48 °C
